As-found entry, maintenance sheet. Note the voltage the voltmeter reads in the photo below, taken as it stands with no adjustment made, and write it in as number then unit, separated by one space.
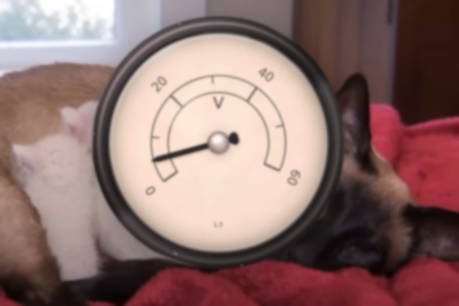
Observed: 5 V
